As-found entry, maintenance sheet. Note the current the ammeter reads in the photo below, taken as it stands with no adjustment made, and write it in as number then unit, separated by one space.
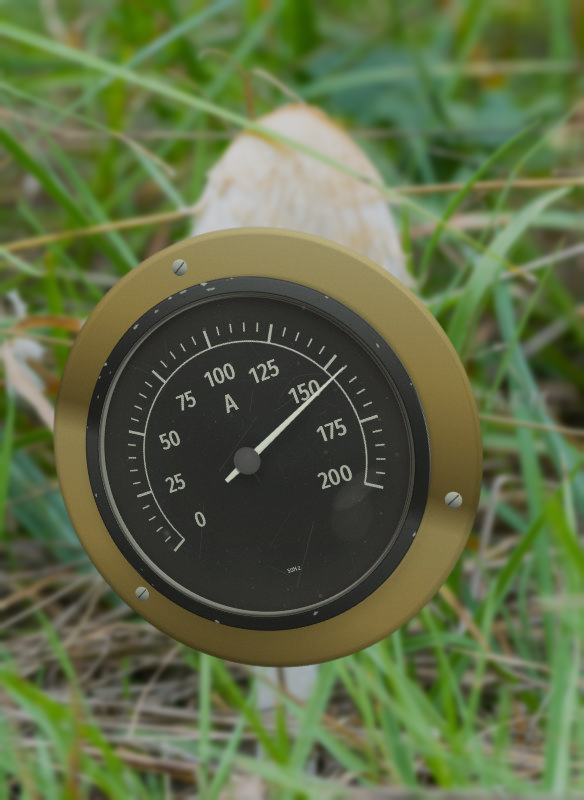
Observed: 155 A
